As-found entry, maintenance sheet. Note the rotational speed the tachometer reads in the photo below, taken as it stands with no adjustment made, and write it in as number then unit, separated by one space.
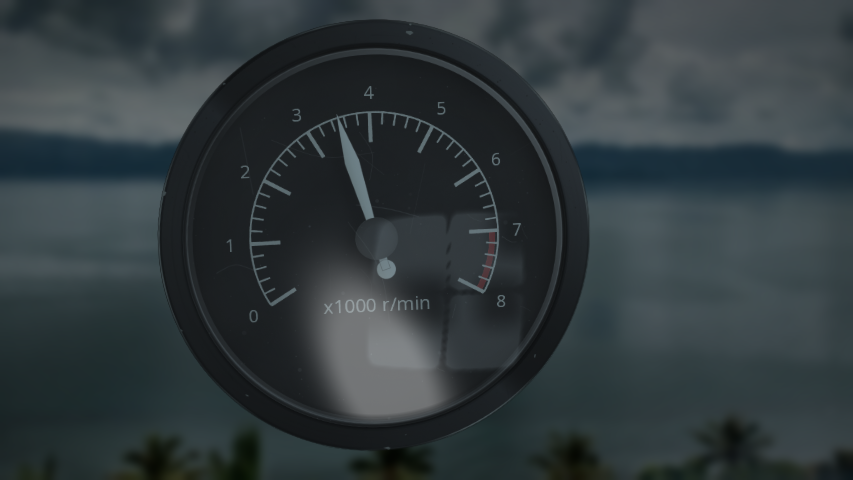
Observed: 3500 rpm
